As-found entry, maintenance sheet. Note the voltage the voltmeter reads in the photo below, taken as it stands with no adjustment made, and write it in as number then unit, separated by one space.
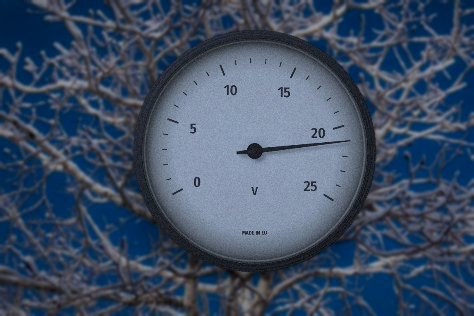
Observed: 21 V
